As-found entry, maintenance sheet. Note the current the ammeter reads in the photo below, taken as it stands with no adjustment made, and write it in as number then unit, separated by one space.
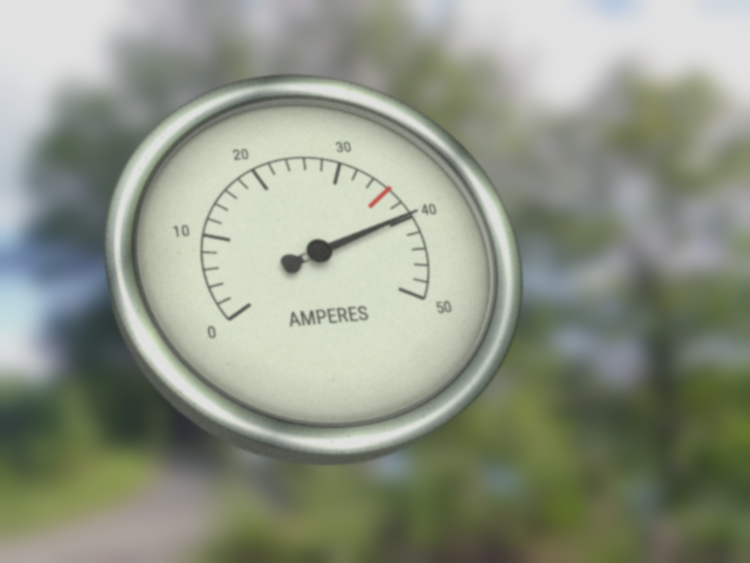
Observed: 40 A
